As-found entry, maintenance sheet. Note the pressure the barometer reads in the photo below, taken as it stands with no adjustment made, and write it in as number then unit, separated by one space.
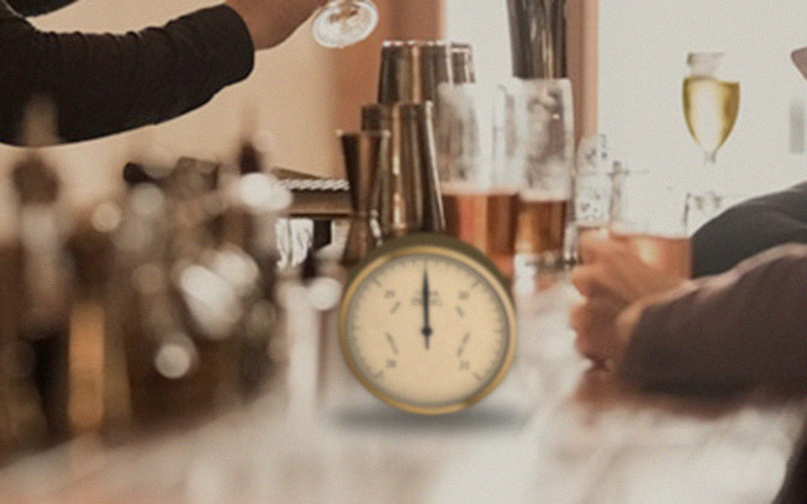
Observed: 29.5 inHg
